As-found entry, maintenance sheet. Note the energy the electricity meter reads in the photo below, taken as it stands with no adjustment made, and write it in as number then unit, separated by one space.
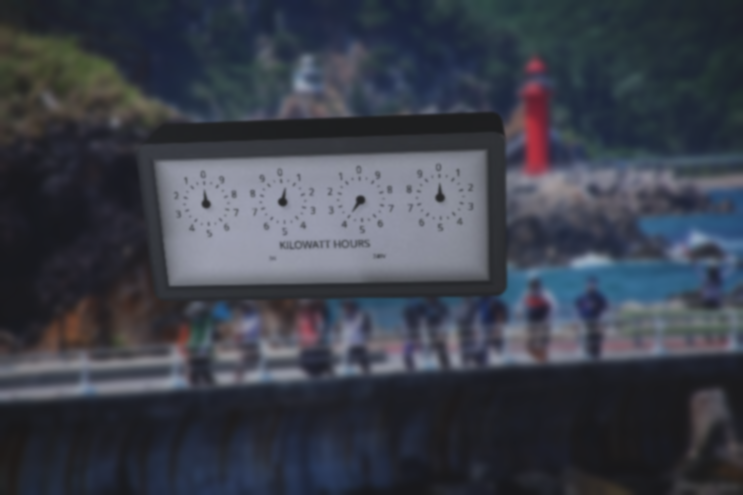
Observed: 40 kWh
